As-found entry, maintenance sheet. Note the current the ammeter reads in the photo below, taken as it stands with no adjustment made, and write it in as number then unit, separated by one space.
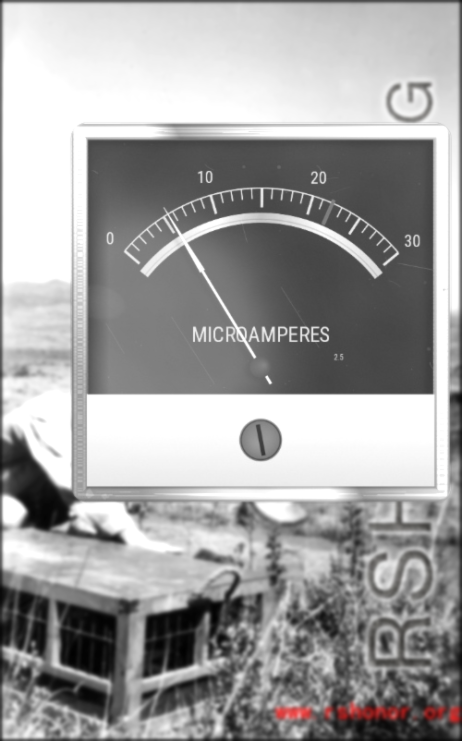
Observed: 5.5 µA
